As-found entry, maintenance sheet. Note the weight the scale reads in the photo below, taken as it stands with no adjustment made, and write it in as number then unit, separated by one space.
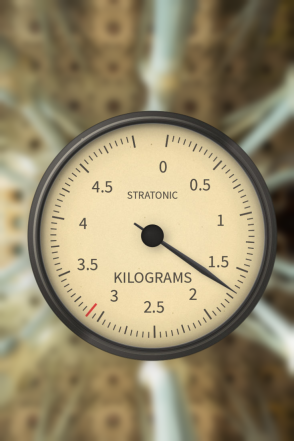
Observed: 1.7 kg
